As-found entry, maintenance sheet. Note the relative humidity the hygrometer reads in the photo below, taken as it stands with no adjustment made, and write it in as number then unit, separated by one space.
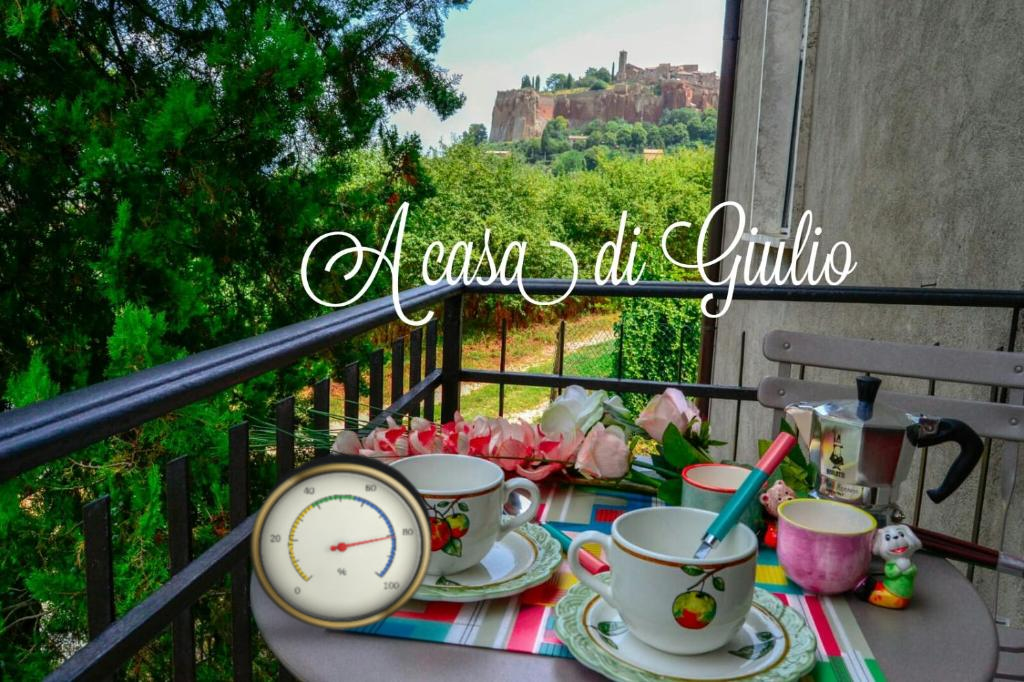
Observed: 80 %
